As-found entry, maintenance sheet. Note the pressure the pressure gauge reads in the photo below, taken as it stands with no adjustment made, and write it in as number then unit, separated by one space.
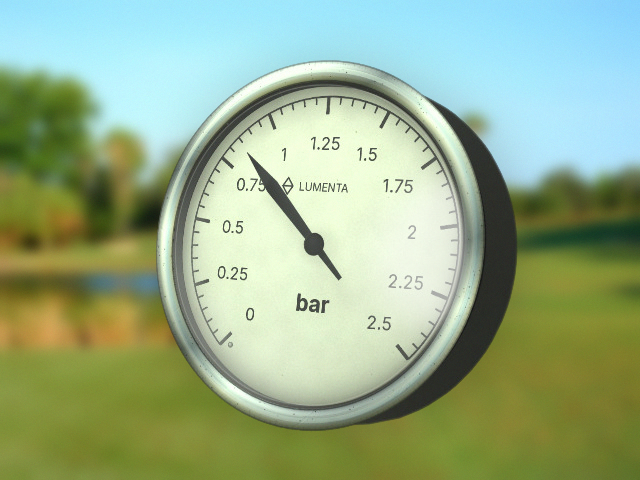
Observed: 0.85 bar
